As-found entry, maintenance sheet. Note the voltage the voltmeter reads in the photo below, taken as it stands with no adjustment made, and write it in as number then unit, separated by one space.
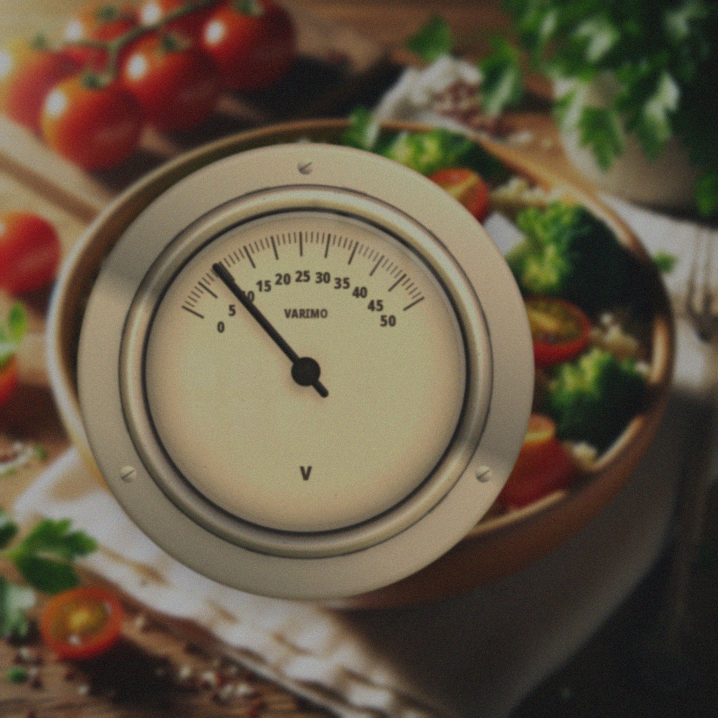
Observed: 9 V
